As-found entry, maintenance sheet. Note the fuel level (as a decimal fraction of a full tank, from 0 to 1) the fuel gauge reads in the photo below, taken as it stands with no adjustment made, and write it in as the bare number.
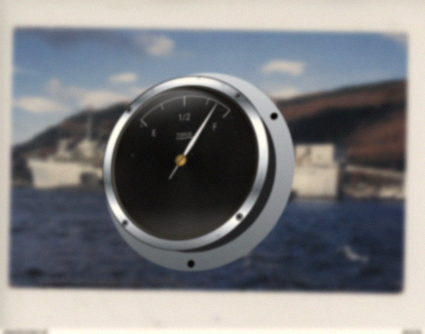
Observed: 0.875
